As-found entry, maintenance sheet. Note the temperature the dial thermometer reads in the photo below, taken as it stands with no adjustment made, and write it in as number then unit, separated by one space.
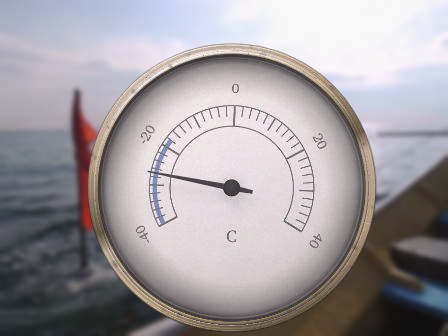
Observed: -27 °C
